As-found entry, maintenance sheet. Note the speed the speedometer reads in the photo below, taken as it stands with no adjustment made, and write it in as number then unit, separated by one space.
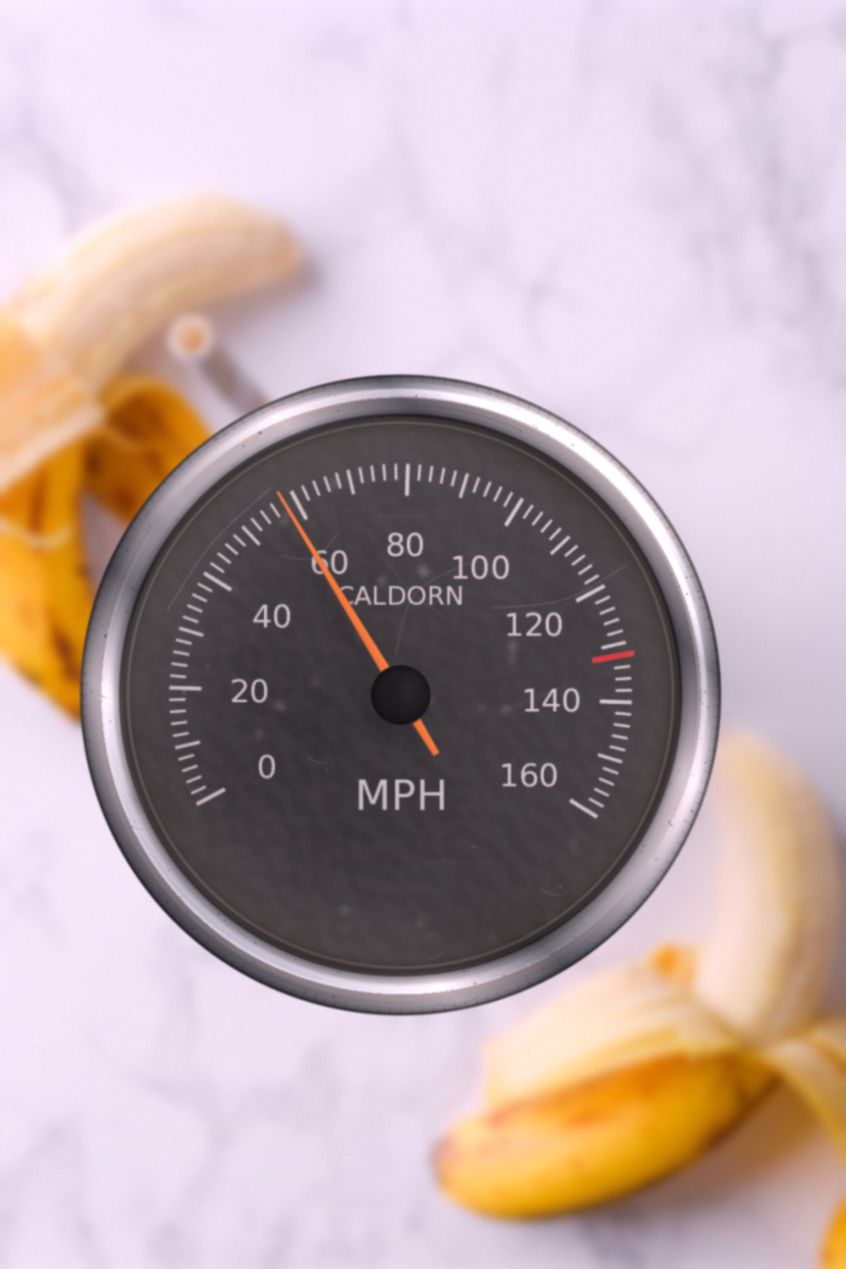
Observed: 58 mph
